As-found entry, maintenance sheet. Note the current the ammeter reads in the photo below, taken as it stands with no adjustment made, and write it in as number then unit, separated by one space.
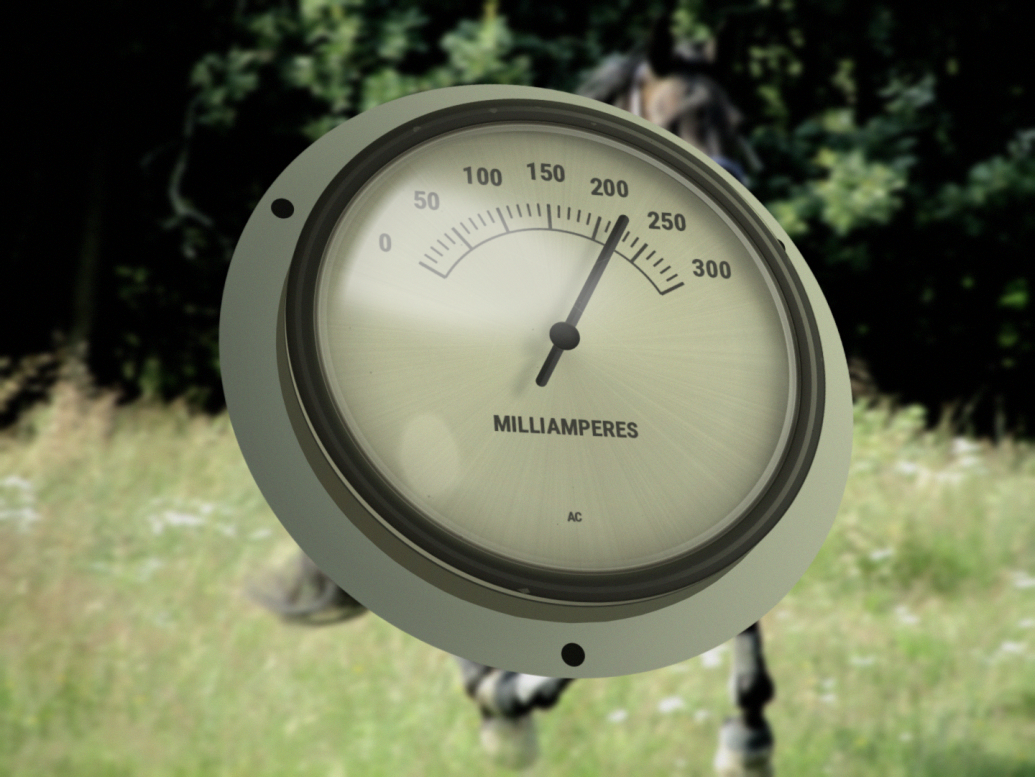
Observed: 220 mA
